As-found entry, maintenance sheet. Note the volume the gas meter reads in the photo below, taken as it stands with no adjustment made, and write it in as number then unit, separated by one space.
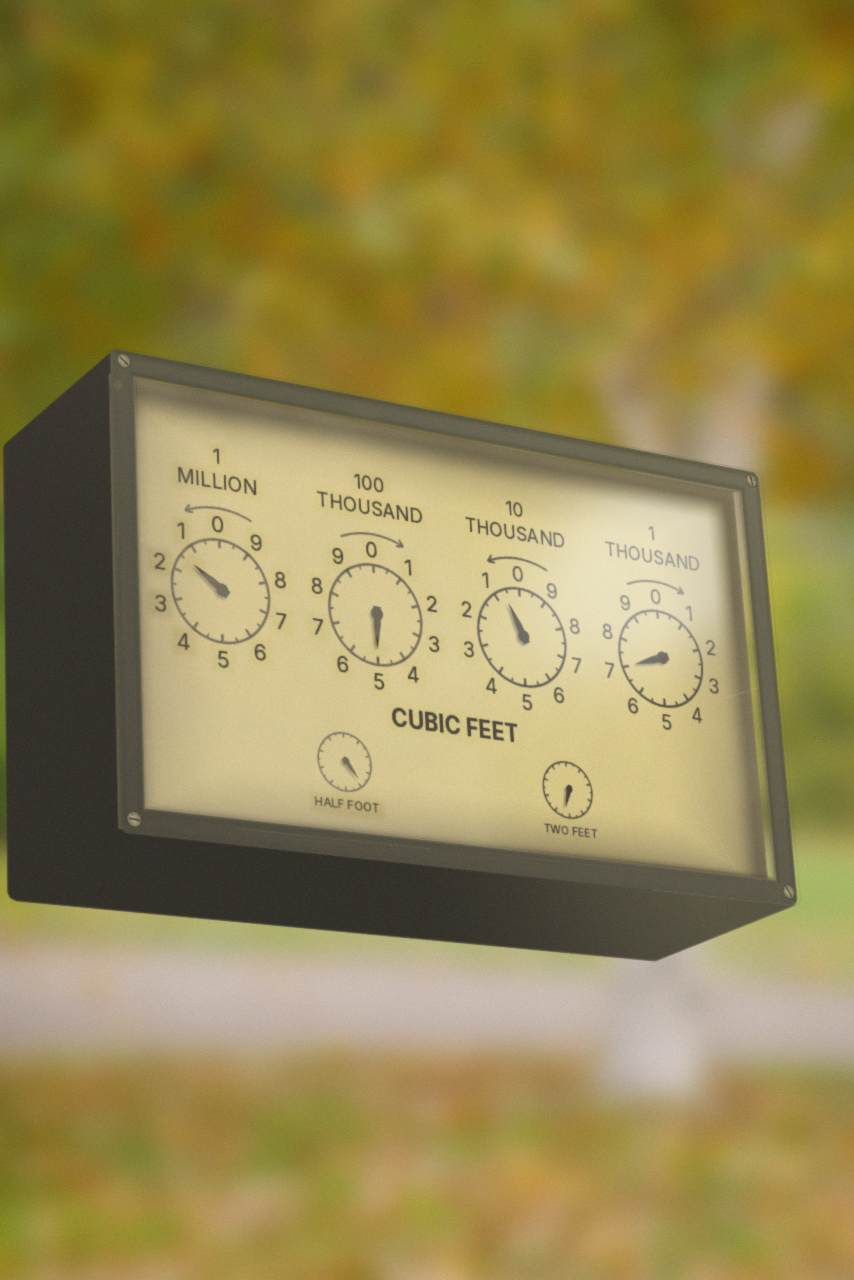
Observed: 150700 ft³
